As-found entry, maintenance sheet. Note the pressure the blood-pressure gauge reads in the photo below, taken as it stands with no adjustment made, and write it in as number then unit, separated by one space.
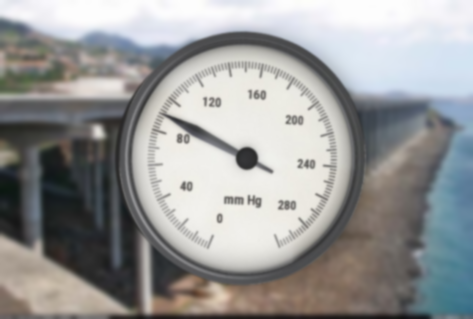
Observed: 90 mmHg
